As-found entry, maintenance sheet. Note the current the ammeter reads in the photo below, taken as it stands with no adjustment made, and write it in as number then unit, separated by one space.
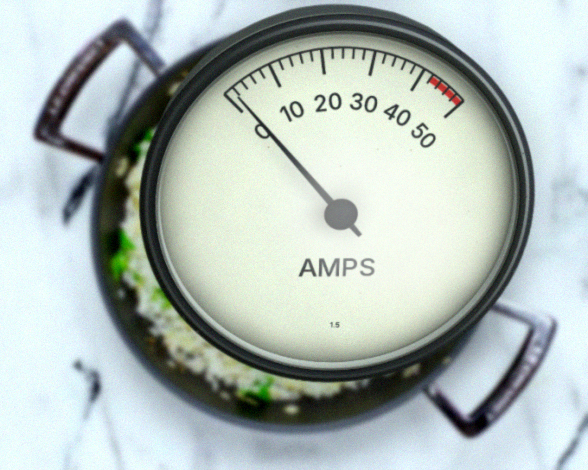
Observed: 2 A
